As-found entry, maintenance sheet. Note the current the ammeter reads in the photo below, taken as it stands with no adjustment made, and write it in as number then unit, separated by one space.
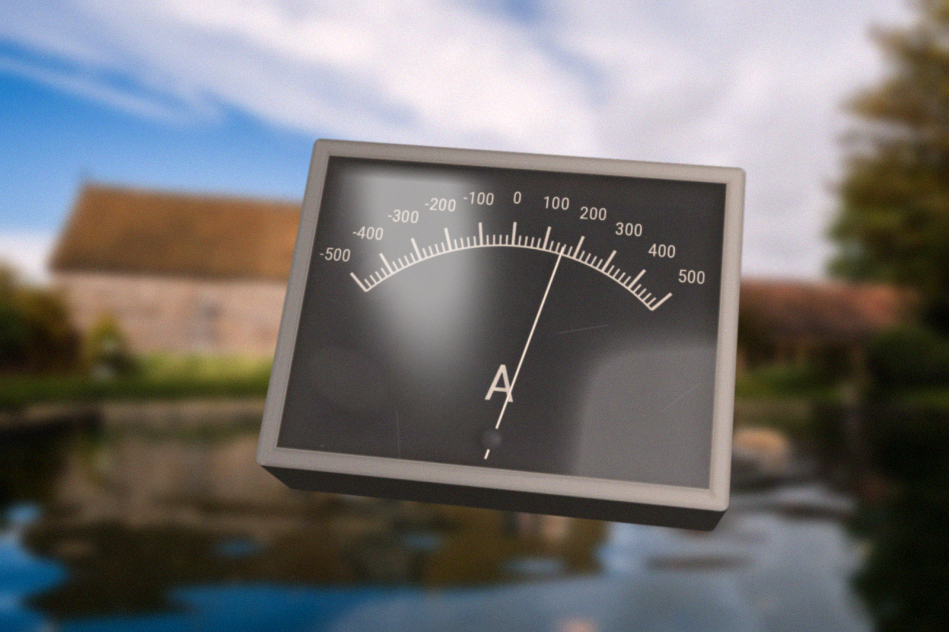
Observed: 160 A
